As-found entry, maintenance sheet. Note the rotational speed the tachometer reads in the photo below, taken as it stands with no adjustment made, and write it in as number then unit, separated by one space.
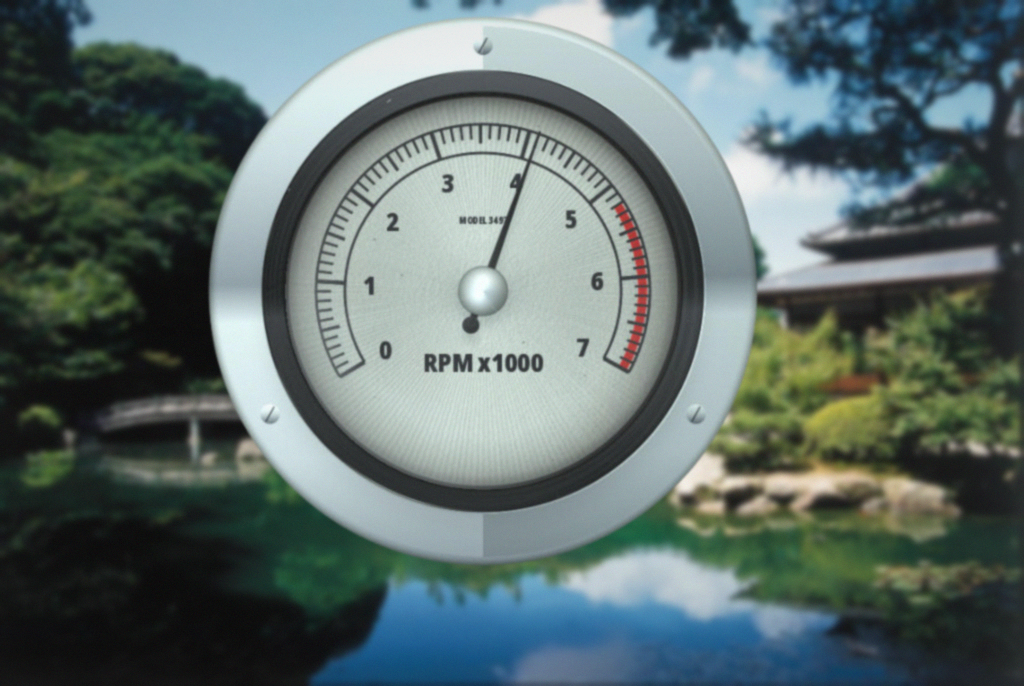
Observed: 4100 rpm
